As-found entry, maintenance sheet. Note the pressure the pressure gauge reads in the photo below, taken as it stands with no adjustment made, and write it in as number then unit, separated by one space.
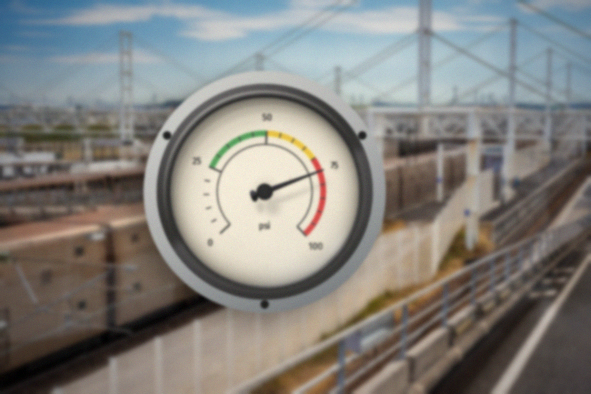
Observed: 75 psi
